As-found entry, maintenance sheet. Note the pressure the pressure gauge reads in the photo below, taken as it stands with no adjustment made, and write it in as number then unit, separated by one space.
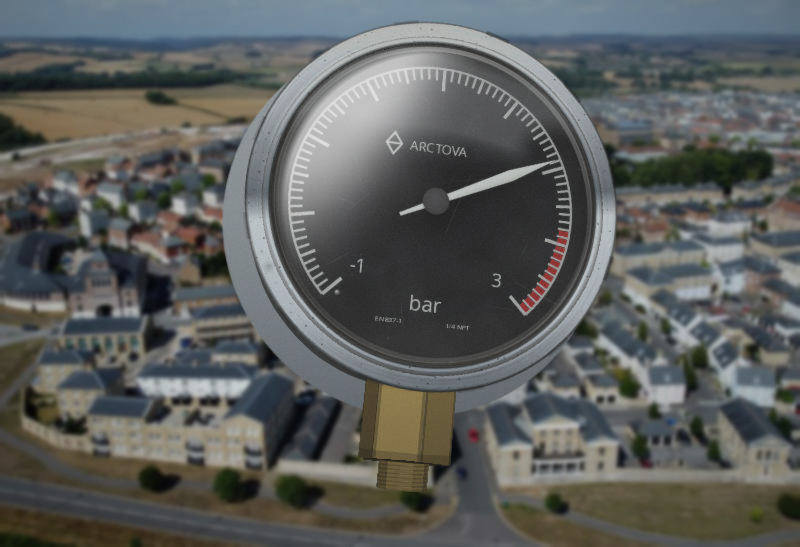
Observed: 1.95 bar
